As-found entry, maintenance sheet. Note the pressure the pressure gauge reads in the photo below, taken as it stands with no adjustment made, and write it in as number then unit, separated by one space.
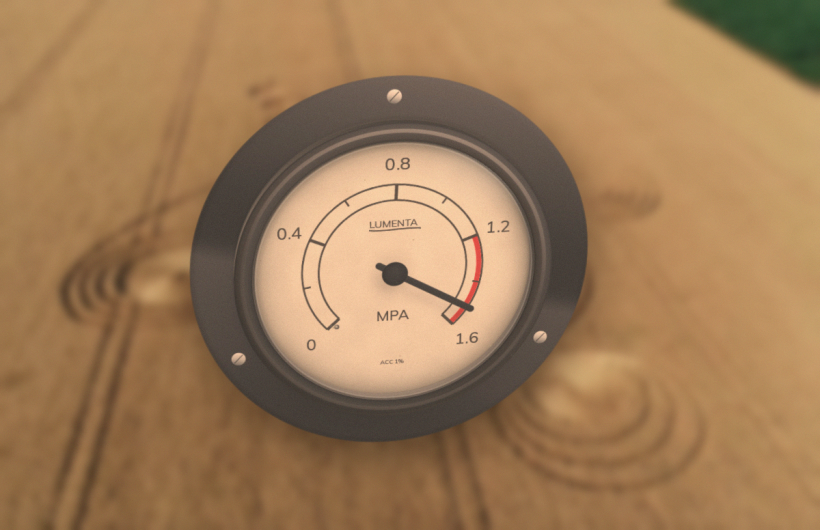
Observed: 1.5 MPa
